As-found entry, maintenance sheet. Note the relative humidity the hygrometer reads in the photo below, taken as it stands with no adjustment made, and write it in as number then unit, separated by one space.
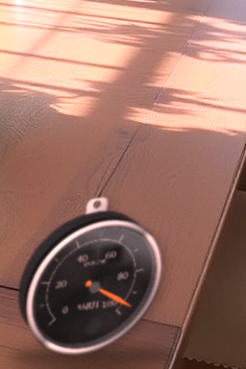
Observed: 95 %
